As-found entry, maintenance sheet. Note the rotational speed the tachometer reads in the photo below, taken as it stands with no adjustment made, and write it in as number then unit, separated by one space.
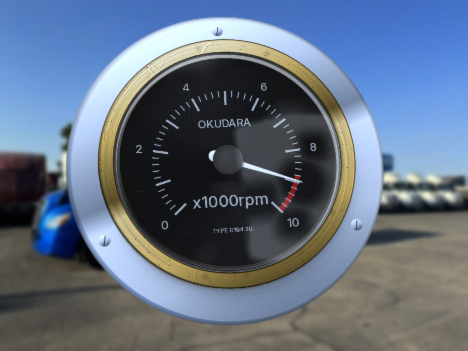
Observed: 9000 rpm
